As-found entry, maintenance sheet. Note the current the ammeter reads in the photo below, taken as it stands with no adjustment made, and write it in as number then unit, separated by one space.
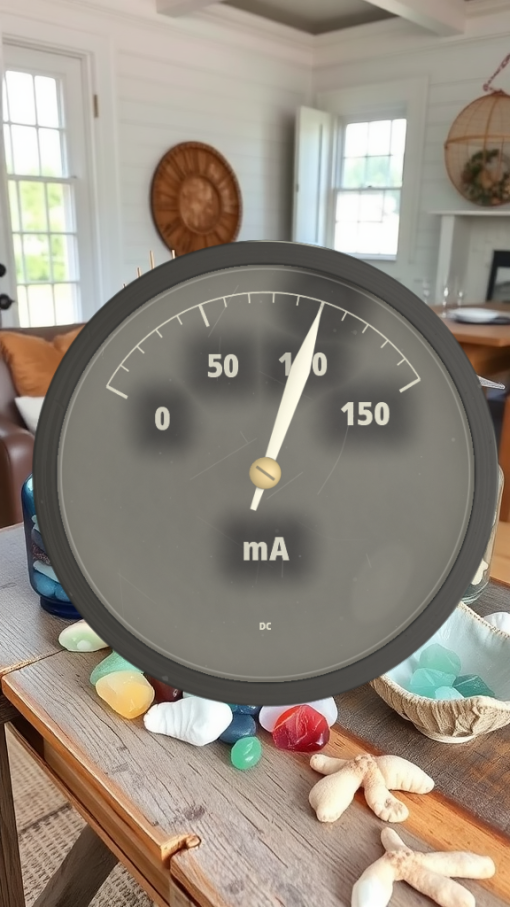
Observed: 100 mA
